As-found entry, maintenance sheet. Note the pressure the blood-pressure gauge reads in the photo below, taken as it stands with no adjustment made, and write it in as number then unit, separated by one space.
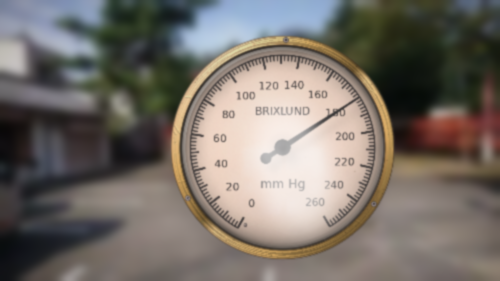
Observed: 180 mmHg
